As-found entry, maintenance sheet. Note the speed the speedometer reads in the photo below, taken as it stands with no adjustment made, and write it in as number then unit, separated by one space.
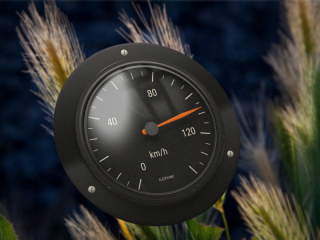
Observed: 107.5 km/h
